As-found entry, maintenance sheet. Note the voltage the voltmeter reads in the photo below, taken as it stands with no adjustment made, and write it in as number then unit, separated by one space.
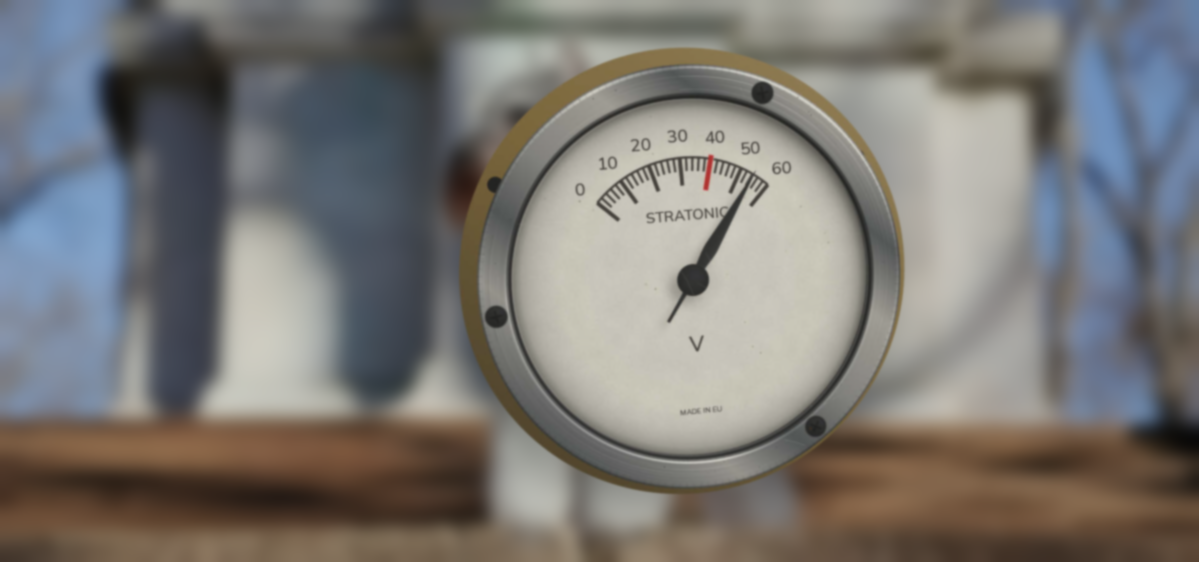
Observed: 54 V
